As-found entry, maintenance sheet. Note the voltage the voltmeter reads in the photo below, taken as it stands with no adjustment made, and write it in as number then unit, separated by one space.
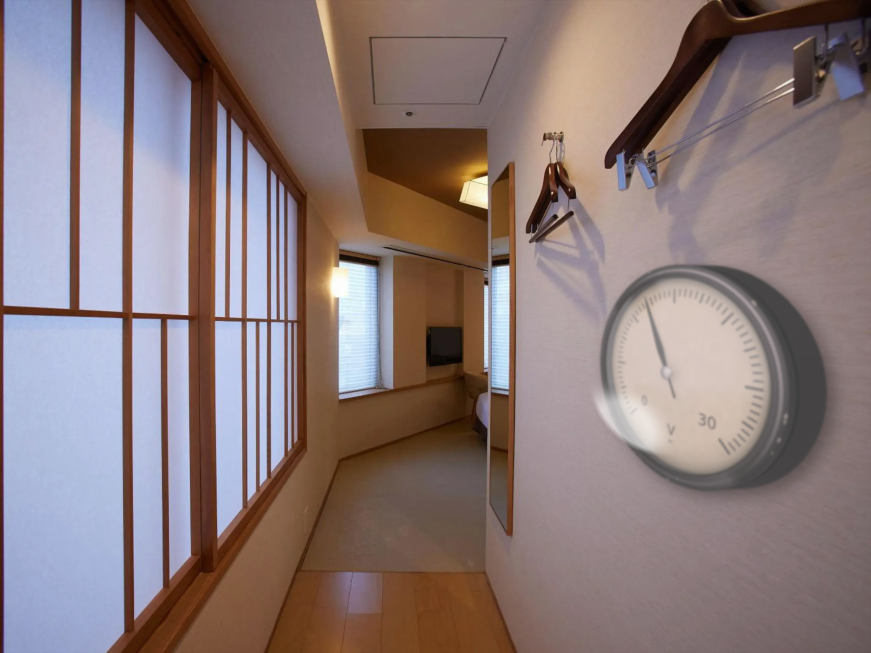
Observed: 12.5 V
